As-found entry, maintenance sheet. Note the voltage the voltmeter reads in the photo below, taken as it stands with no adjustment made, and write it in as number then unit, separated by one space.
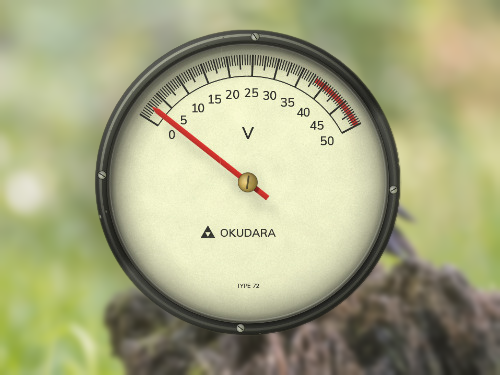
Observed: 2.5 V
